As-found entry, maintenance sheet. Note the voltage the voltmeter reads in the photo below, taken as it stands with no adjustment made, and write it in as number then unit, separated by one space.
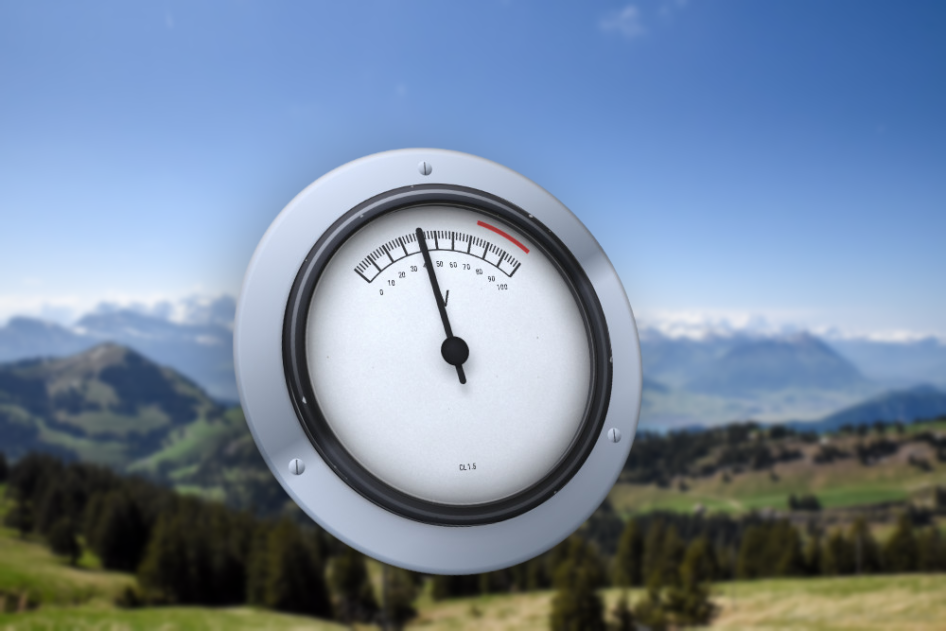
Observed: 40 V
